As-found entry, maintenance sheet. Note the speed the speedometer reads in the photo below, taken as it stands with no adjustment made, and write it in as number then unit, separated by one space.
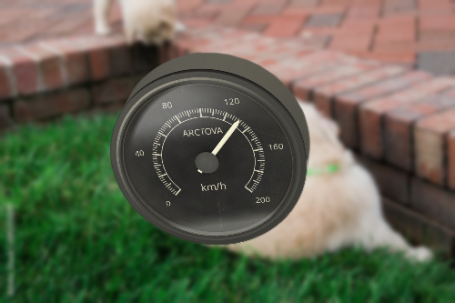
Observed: 130 km/h
